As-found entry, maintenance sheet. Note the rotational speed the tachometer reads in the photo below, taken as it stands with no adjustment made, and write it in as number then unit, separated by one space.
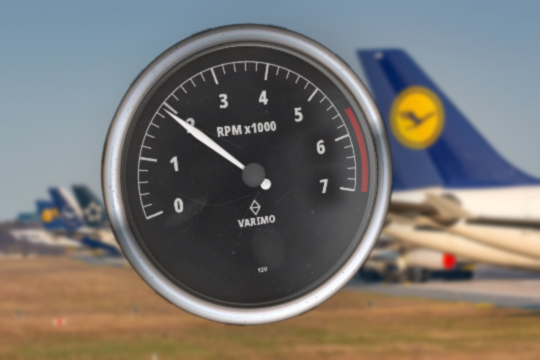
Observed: 1900 rpm
